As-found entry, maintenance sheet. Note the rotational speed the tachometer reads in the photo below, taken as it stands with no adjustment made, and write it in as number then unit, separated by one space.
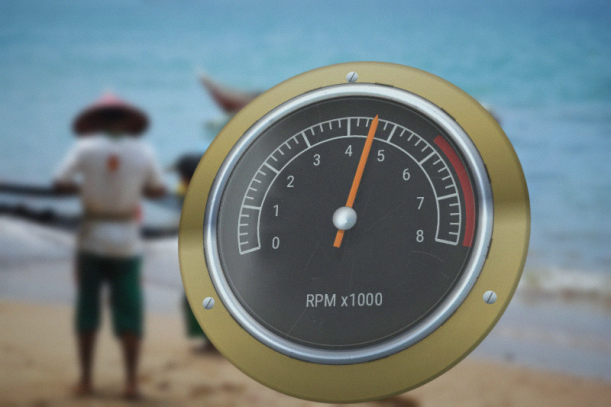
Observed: 4600 rpm
